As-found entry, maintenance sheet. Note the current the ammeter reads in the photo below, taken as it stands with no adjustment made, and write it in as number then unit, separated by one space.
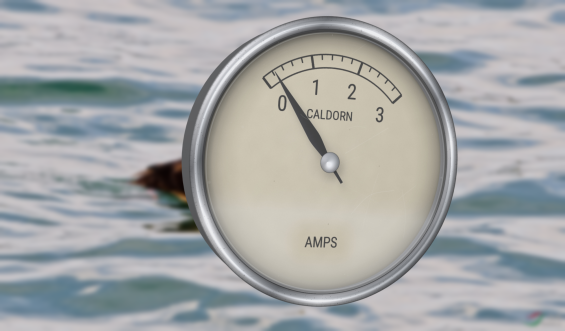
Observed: 0.2 A
